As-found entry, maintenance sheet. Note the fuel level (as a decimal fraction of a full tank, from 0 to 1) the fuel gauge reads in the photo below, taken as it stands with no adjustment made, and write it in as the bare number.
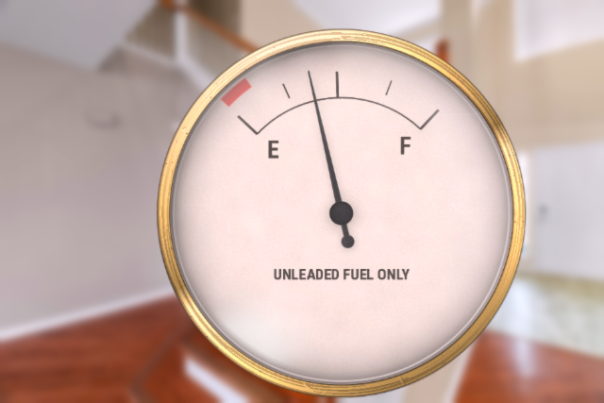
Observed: 0.375
